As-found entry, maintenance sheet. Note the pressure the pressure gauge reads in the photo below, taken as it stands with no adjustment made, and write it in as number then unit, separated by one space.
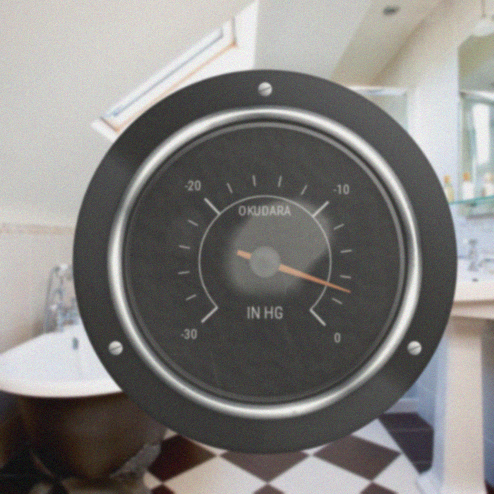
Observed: -3 inHg
